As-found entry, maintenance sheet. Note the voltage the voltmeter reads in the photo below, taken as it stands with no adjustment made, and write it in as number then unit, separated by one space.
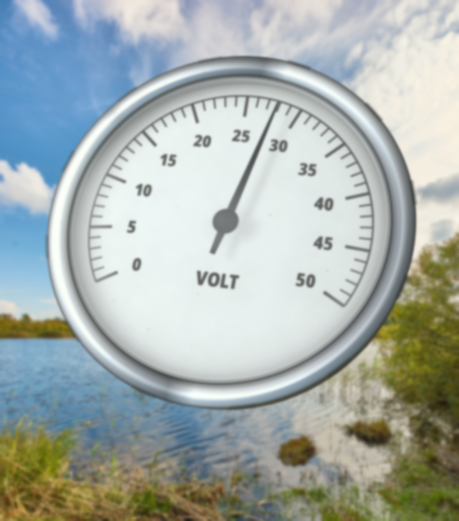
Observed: 28 V
